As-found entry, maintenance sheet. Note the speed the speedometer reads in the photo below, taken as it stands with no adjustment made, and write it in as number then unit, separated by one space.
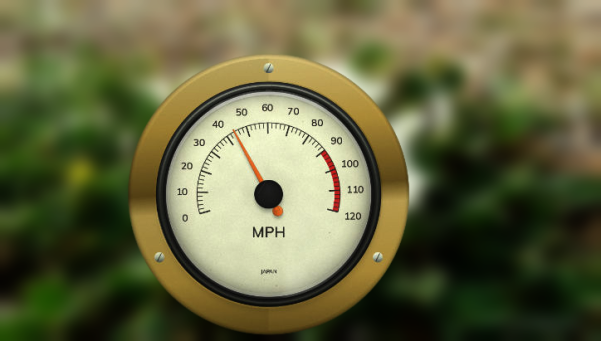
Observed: 44 mph
